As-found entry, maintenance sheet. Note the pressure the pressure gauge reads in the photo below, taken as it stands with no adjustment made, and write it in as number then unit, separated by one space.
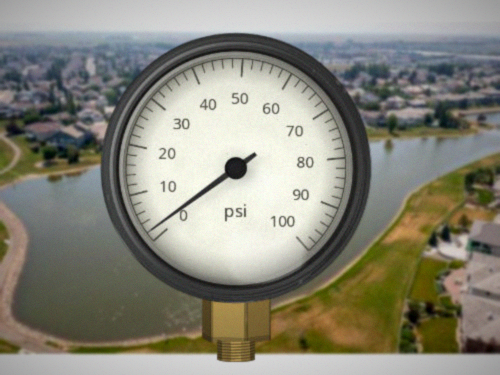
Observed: 2 psi
